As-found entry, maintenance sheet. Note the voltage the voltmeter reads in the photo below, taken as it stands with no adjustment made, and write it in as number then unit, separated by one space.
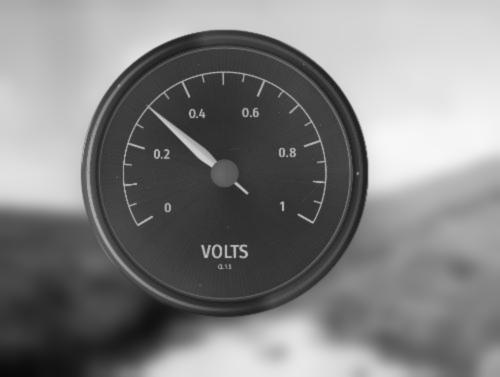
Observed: 0.3 V
